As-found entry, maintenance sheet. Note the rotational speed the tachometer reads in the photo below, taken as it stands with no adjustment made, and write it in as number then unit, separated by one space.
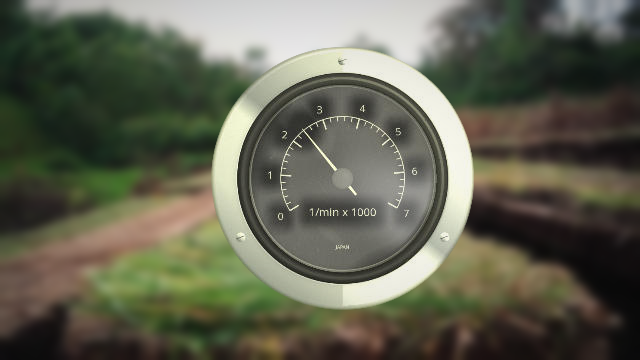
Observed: 2400 rpm
